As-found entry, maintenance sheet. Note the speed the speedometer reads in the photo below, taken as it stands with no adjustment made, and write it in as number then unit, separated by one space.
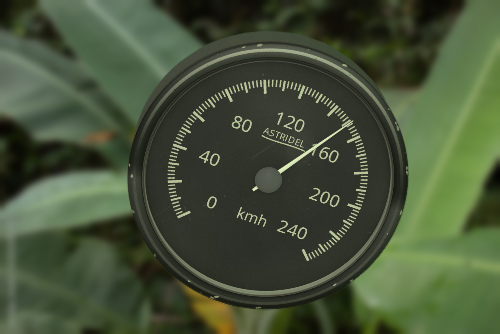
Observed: 150 km/h
